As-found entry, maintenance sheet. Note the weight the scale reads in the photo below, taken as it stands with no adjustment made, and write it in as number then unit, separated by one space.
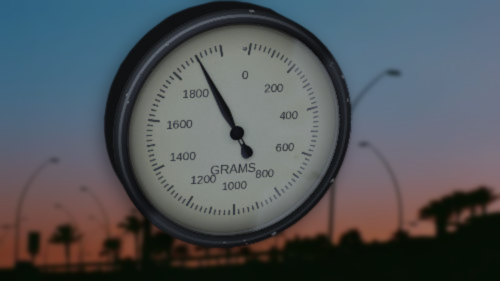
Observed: 1900 g
